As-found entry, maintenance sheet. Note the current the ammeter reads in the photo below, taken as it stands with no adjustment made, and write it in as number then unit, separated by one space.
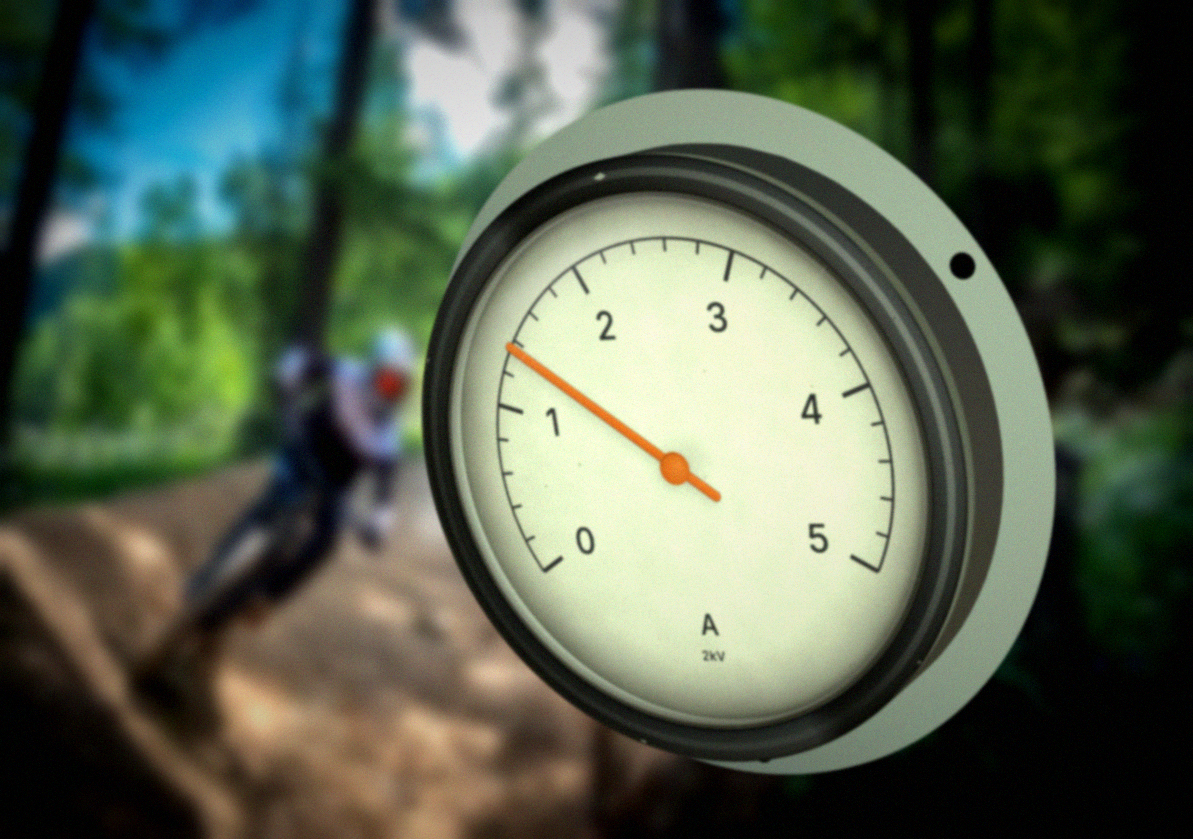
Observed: 1.4 A
